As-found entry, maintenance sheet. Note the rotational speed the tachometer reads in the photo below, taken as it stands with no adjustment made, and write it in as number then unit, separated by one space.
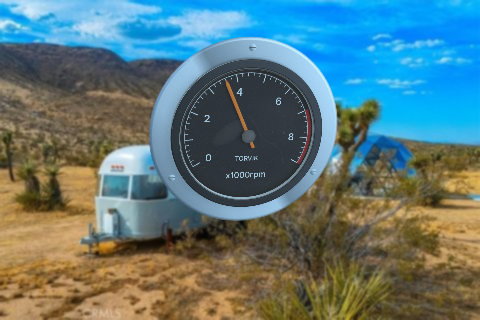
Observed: 3600 rpm
